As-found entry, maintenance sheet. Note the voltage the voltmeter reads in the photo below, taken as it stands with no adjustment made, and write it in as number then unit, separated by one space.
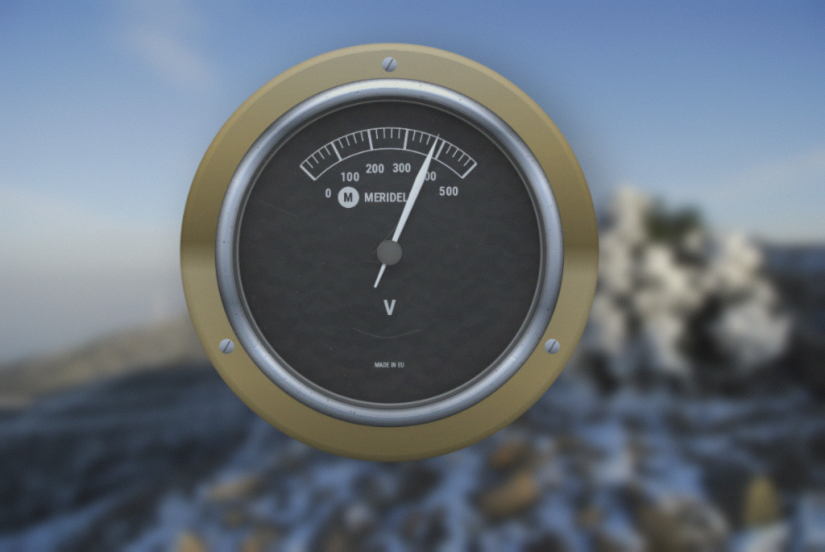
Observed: 380 V
